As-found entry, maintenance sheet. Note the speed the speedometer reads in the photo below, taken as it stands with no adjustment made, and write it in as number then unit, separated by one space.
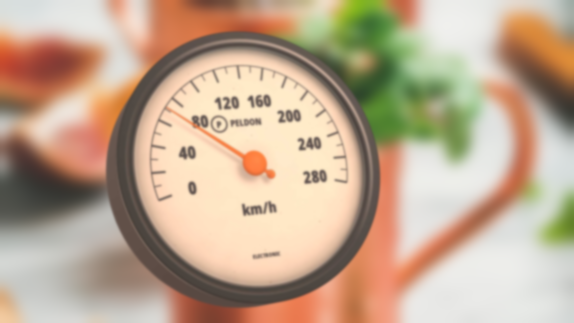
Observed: 70 km/h
